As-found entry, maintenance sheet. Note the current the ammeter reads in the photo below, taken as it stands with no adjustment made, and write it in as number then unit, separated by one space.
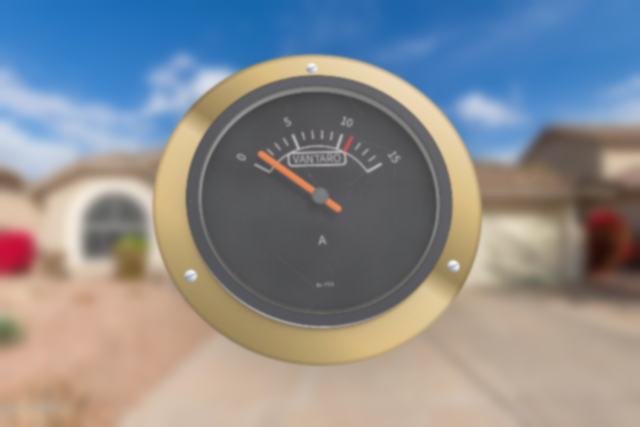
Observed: 1 A
